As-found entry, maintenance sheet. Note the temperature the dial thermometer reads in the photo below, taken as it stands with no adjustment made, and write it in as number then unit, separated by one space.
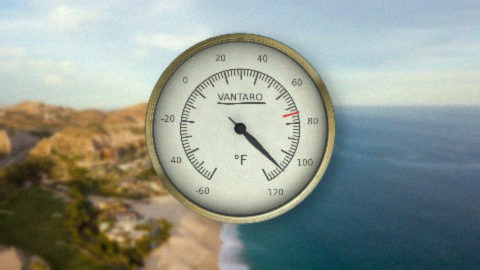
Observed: 110 °F
